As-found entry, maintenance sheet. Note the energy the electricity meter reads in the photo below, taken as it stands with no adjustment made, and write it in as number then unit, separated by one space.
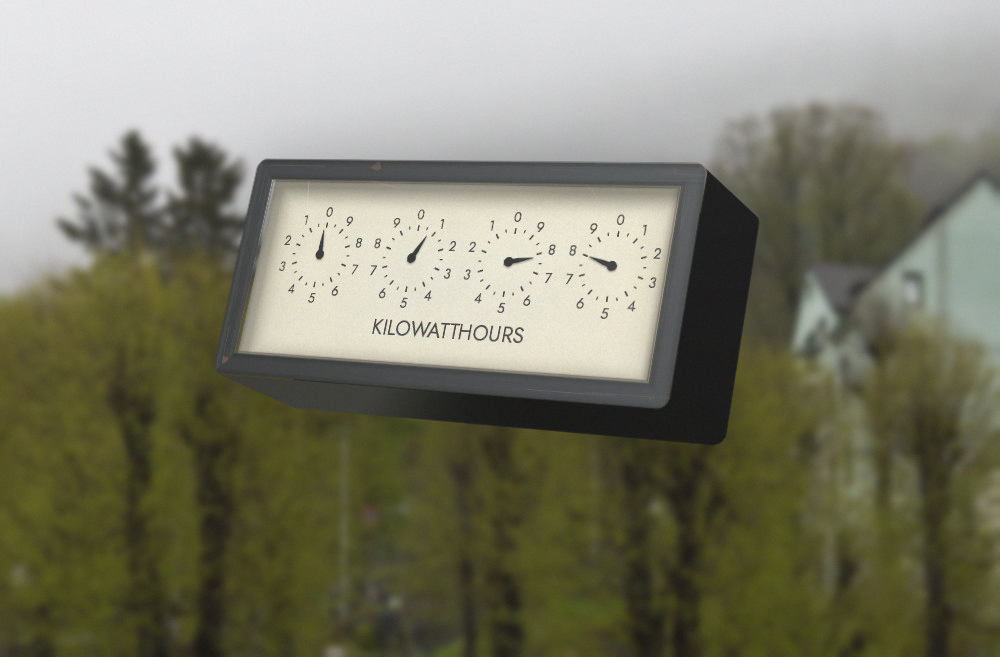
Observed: 78 kWh
